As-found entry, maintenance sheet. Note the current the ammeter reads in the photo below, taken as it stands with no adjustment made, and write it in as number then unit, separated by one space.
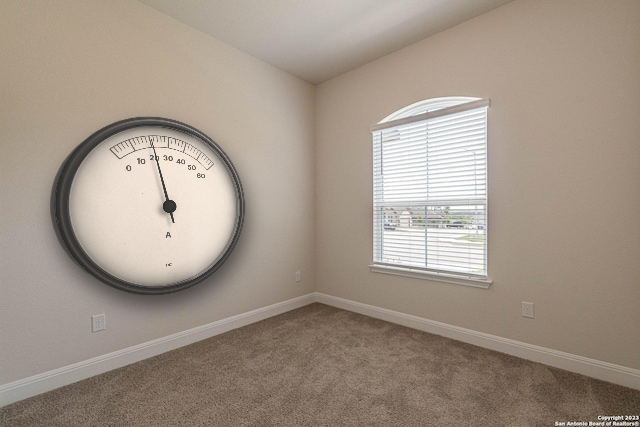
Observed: 20 A
